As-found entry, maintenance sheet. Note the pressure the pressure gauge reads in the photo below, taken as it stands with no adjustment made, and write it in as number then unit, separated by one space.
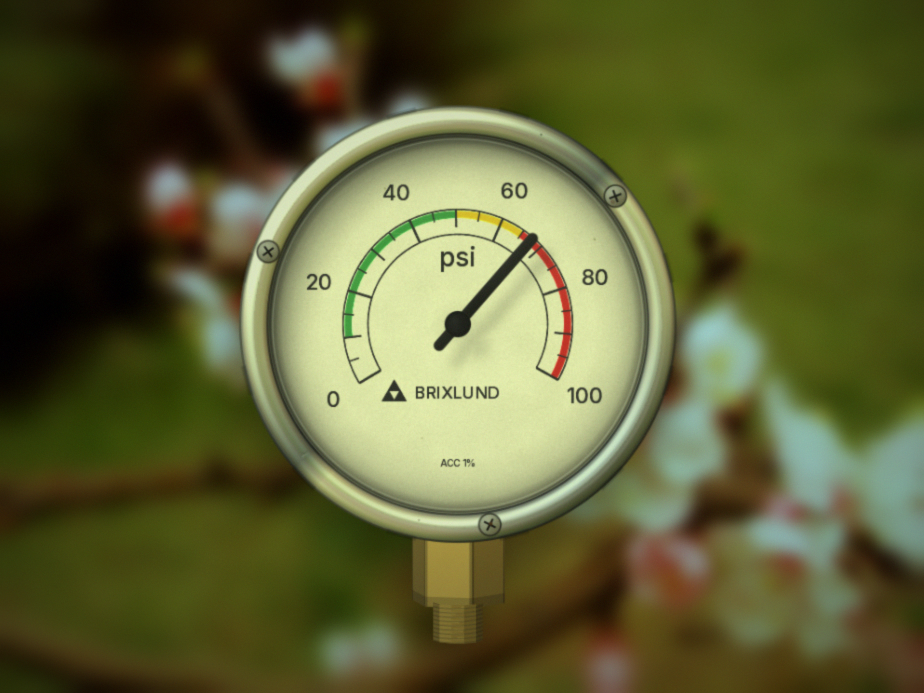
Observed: 67.5 psi
